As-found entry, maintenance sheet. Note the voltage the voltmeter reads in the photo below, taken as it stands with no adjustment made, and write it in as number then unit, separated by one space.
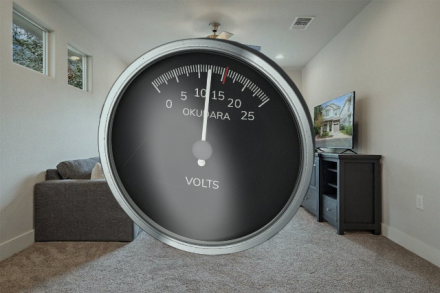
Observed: 12.5 V
